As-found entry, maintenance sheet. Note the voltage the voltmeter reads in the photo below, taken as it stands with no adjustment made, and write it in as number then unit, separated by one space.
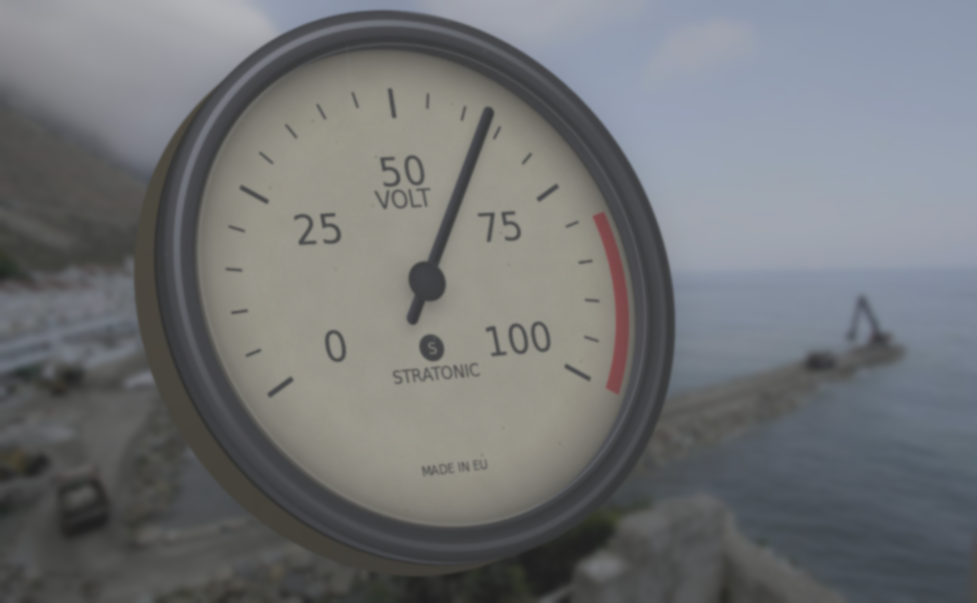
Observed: 62.5 V
